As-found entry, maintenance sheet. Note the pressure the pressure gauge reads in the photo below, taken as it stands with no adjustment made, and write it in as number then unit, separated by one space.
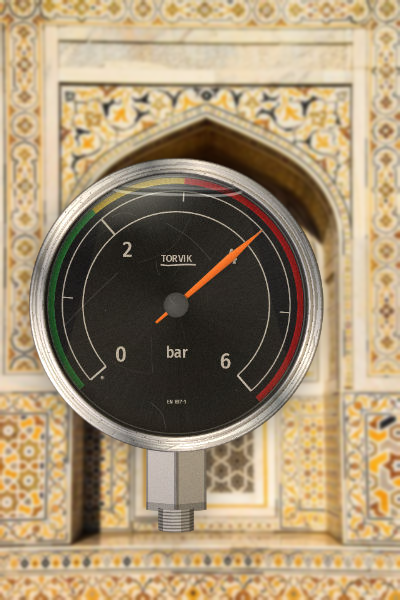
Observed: 4 bar
